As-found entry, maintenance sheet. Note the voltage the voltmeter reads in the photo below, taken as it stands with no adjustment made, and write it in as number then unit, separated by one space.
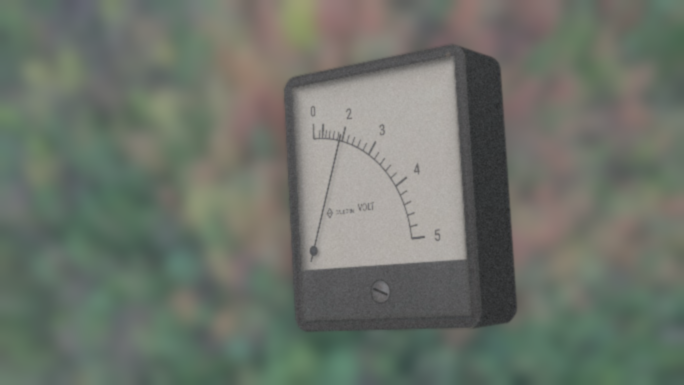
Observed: 2 V
